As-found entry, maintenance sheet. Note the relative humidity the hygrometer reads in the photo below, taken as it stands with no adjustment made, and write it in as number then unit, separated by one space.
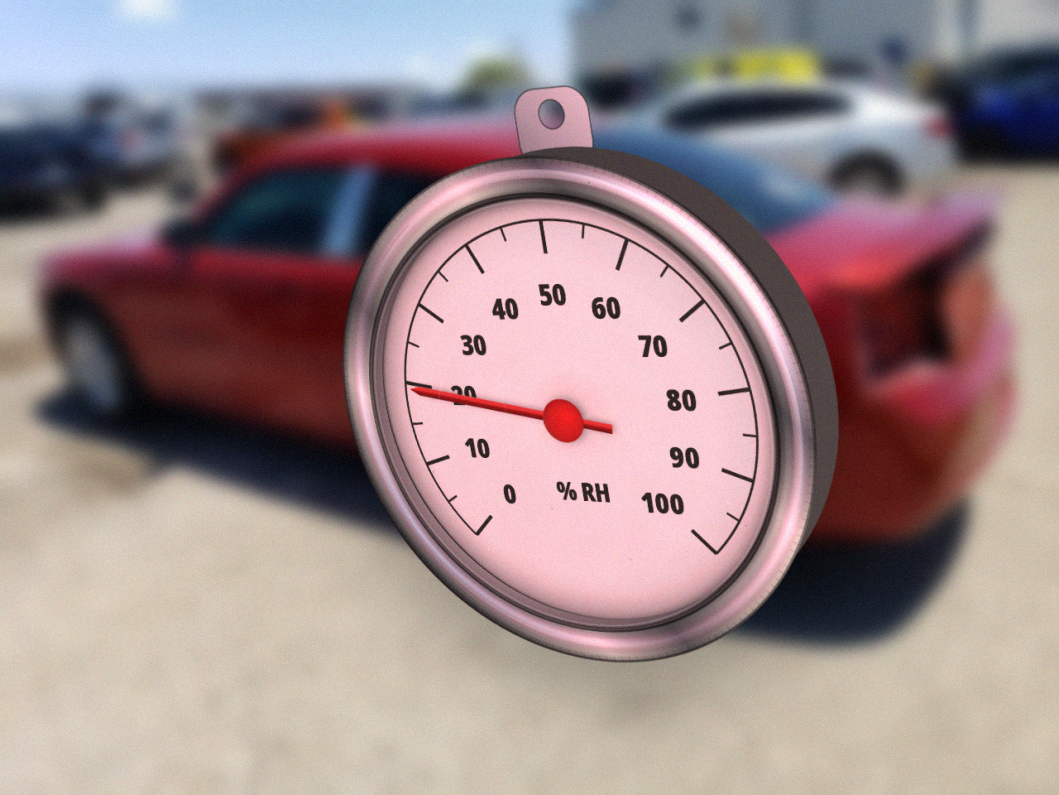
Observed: 20 %
